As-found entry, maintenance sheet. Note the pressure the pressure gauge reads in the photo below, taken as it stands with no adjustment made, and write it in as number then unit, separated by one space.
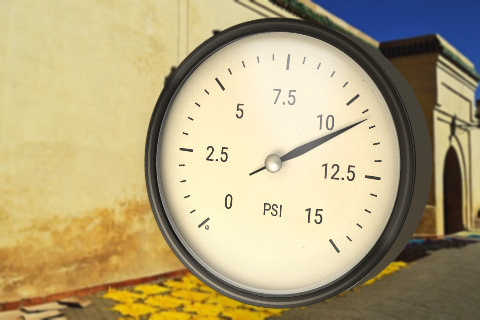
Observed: 10.75 psi
